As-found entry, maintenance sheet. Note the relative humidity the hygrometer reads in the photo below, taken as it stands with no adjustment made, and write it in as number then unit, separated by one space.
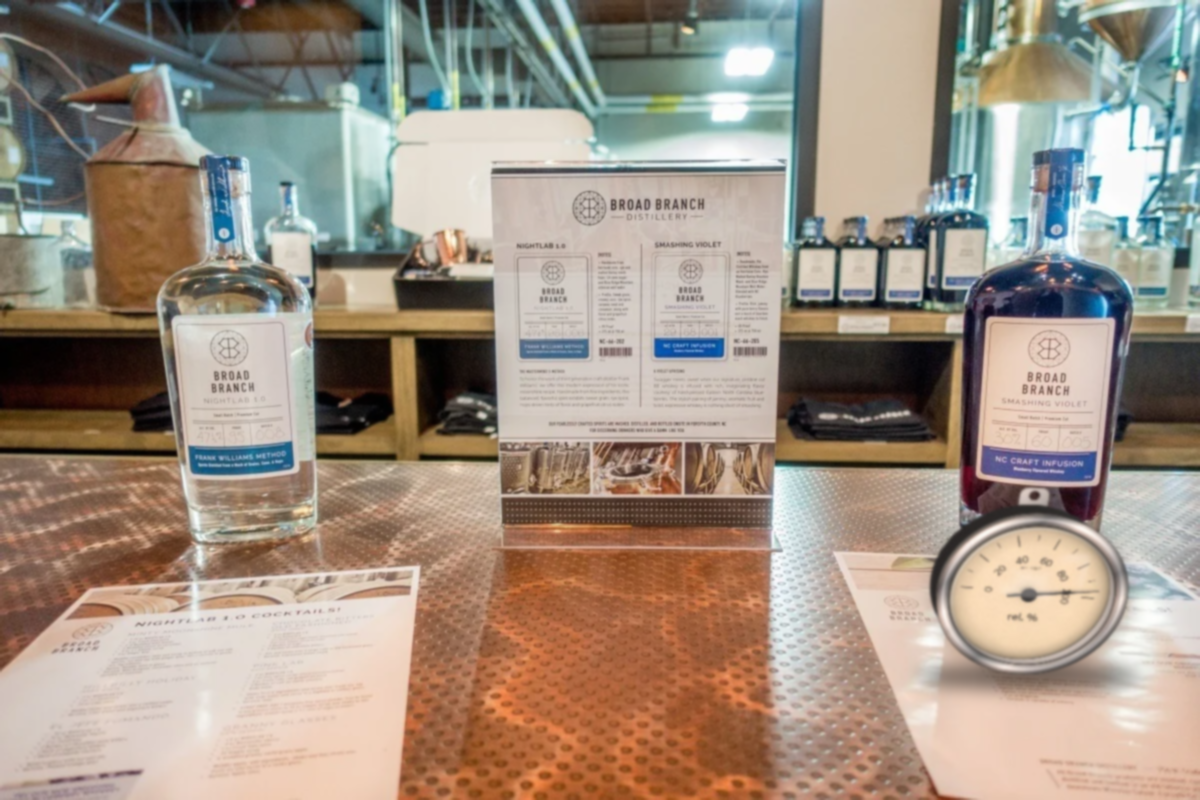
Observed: 95 %
